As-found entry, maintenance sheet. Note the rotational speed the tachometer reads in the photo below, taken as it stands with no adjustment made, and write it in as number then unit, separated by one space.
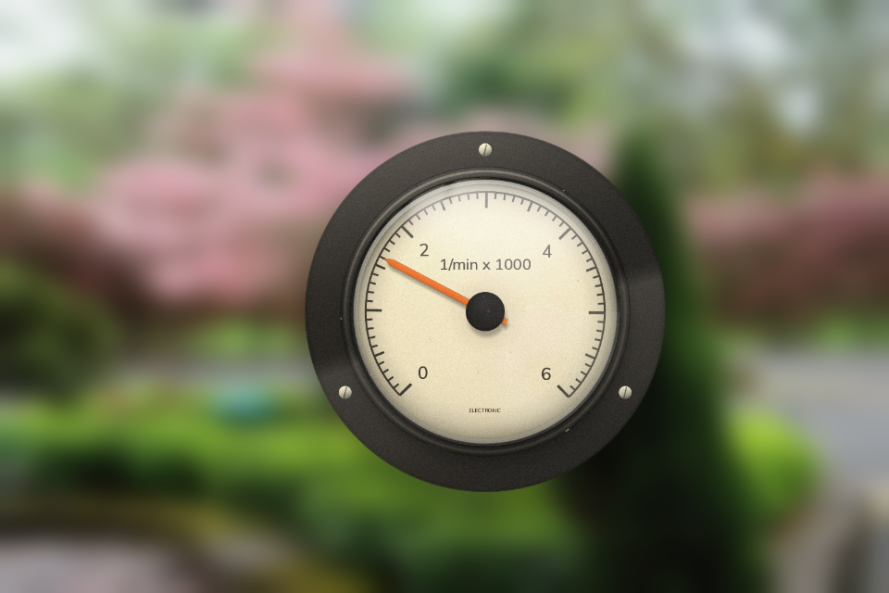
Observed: 1600 rpm
